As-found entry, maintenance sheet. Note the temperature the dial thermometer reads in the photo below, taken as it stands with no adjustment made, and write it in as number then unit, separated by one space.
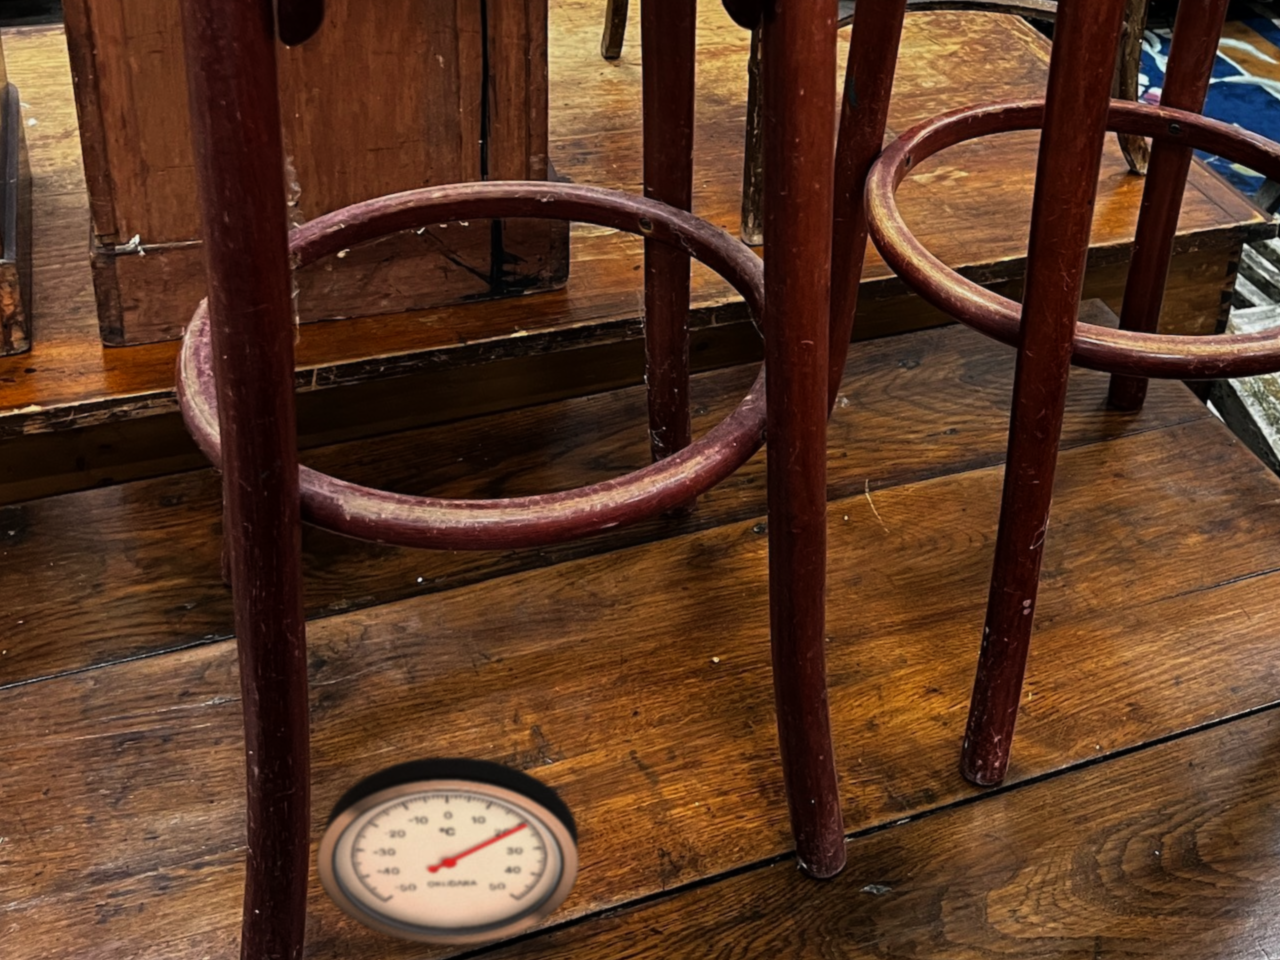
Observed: 20 °C
